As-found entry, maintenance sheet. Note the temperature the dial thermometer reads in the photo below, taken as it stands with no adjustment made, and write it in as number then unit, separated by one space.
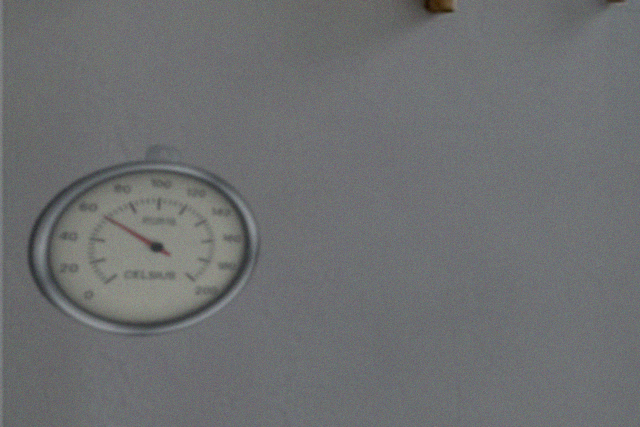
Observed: 60 °C
